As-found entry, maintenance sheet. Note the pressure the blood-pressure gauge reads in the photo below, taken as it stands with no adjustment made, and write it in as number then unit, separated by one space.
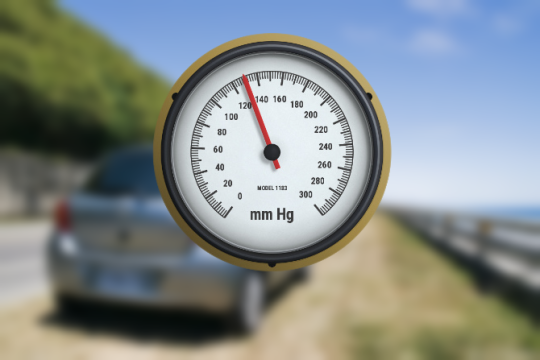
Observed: 130 mmHg
